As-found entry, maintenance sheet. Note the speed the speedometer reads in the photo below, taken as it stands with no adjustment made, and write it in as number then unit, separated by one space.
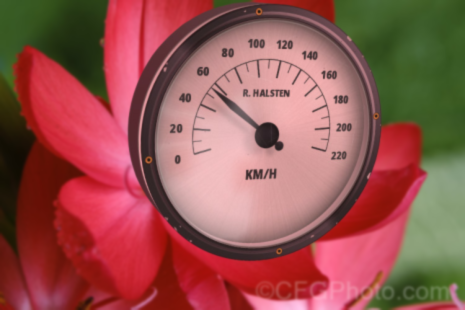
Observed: 55 km/h
